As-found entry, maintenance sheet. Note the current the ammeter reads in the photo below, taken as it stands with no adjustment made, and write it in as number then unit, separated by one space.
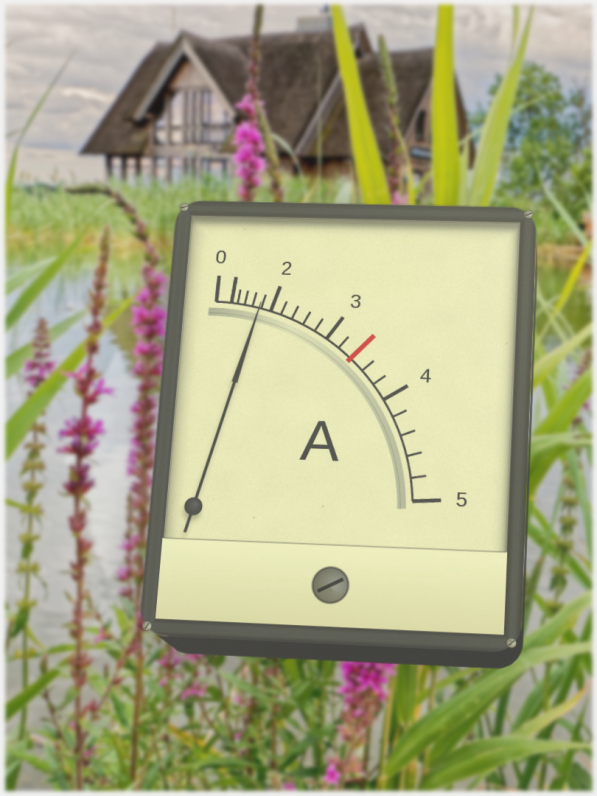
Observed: 1.8 A
